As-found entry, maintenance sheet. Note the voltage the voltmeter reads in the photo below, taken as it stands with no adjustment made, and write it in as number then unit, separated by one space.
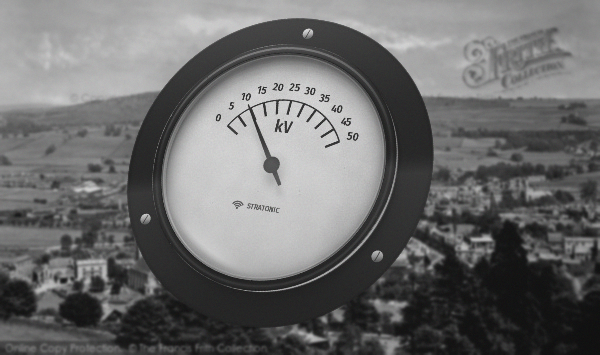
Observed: 10 kV
